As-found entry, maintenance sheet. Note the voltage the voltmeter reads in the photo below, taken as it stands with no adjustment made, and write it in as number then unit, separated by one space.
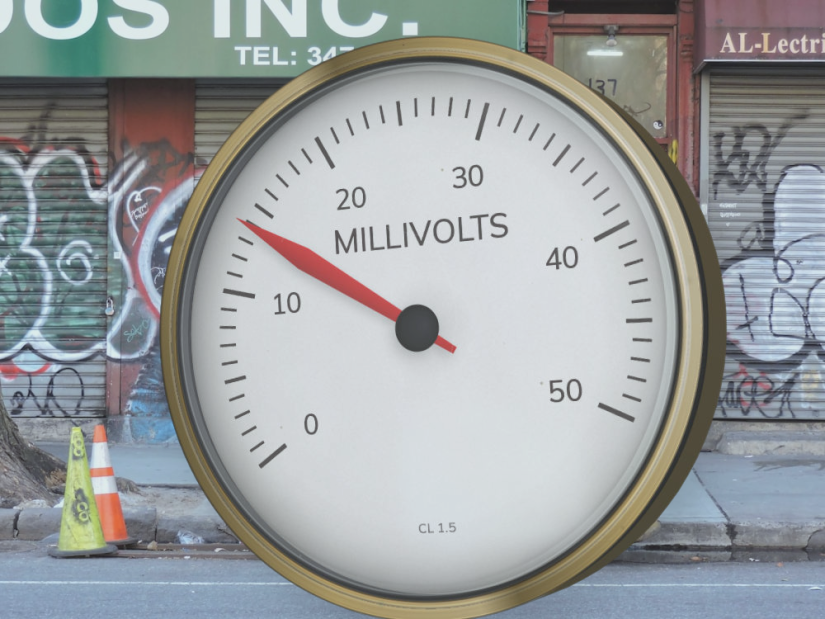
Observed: 14 mV
